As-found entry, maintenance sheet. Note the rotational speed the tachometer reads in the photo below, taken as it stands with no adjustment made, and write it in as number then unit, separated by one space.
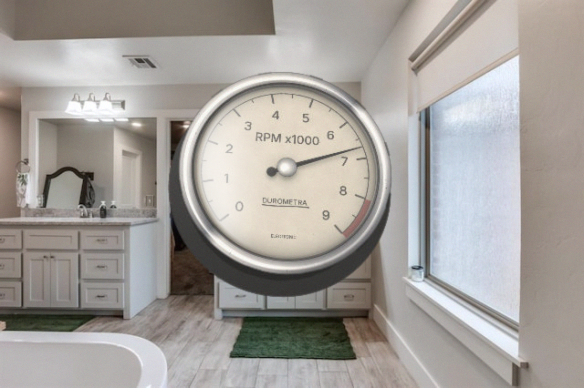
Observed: 6750 rpm
